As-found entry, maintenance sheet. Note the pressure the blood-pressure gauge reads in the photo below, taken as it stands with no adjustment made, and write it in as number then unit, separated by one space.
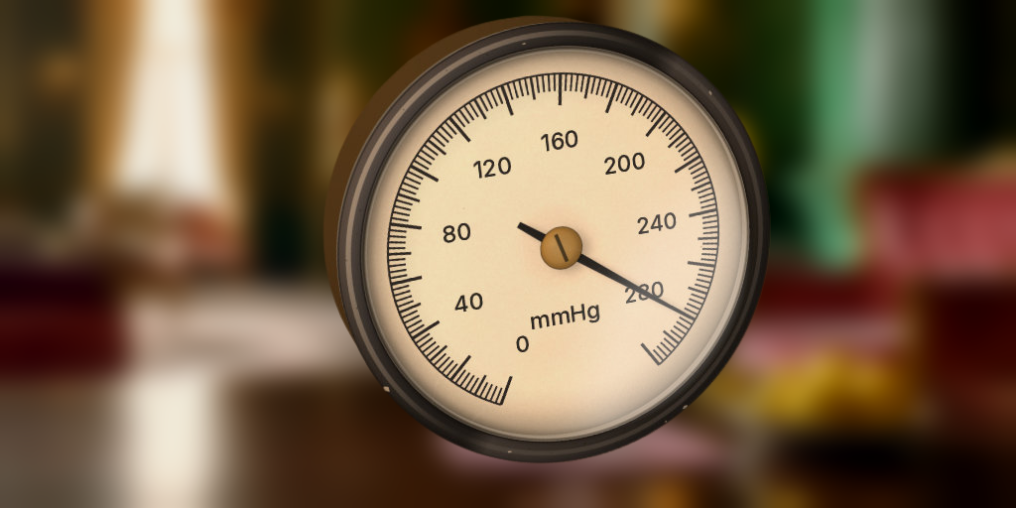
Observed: 280 mmHg
